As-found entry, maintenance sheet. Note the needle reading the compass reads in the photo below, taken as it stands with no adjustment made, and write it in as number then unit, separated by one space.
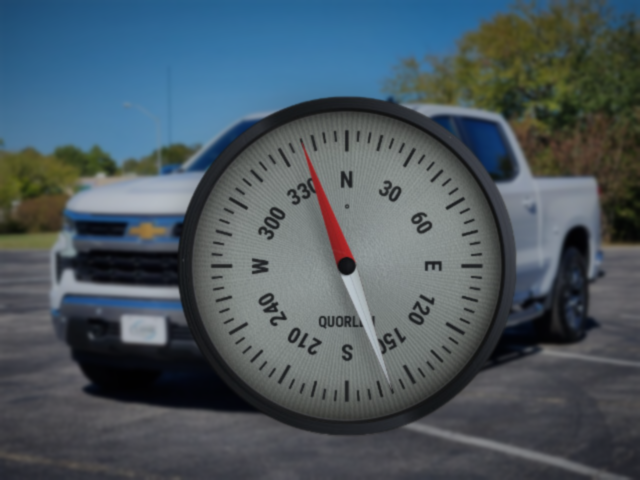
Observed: 340 °
